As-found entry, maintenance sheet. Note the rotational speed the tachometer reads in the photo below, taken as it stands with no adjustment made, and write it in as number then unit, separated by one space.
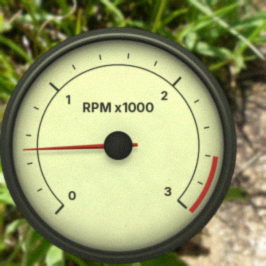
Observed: 500 rpm
